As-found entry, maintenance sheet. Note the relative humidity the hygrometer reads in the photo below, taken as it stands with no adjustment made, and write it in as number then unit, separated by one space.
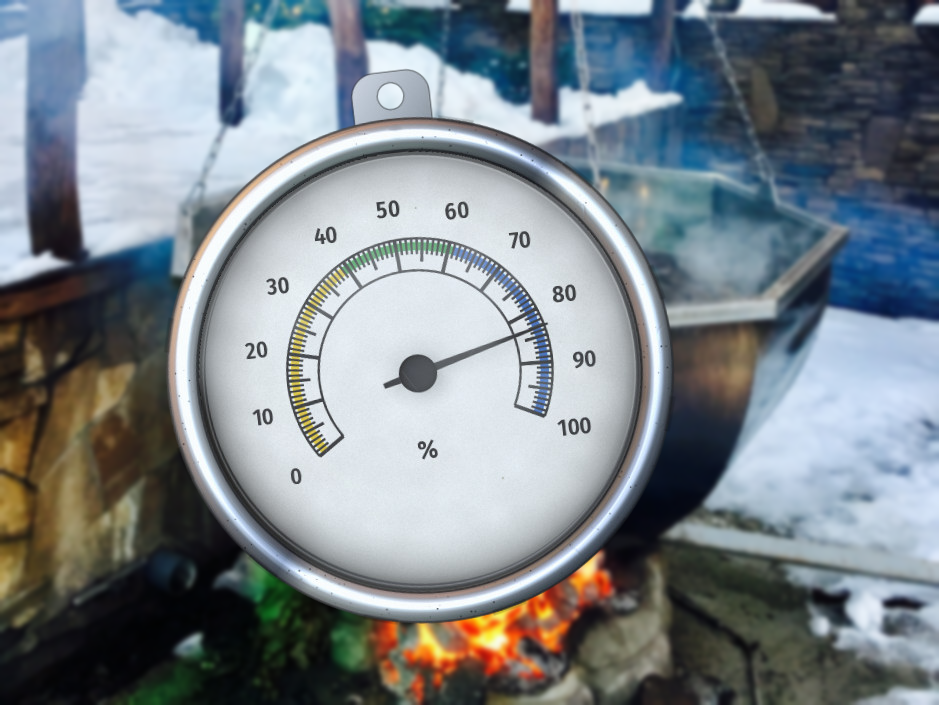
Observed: 83 %
